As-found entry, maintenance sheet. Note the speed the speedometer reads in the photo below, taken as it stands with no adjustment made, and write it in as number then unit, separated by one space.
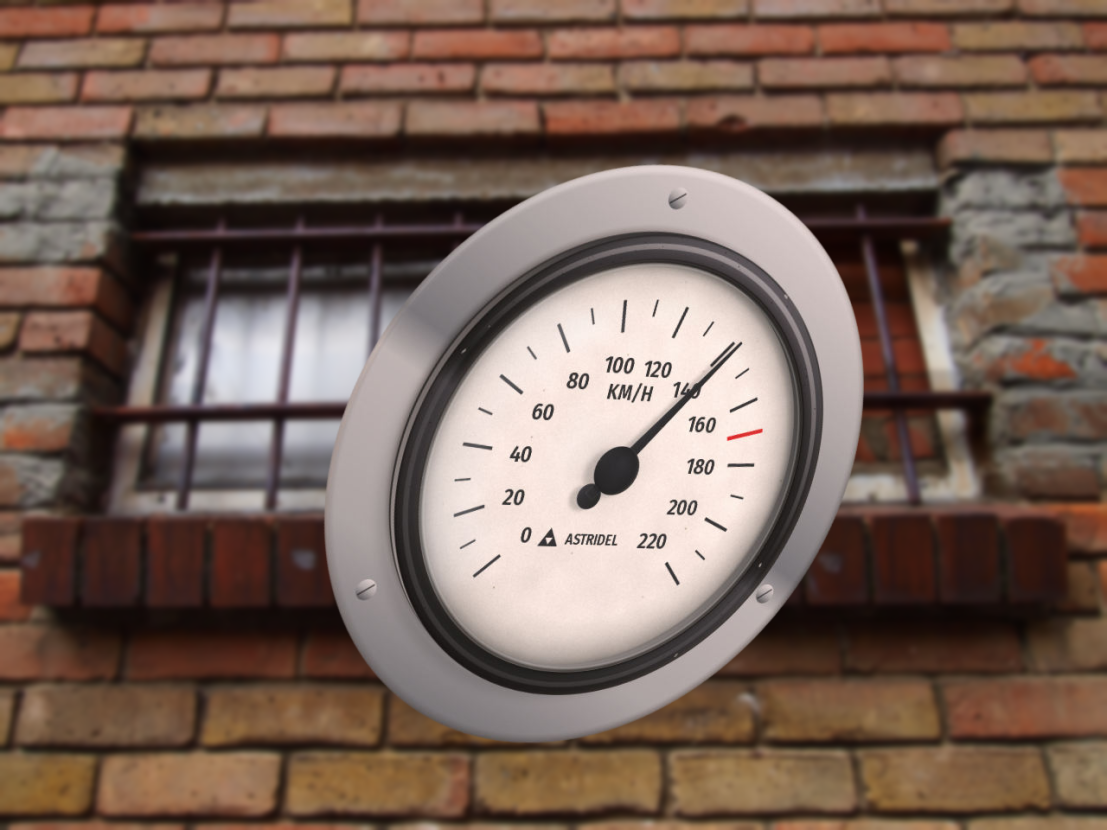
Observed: 140 km/h
